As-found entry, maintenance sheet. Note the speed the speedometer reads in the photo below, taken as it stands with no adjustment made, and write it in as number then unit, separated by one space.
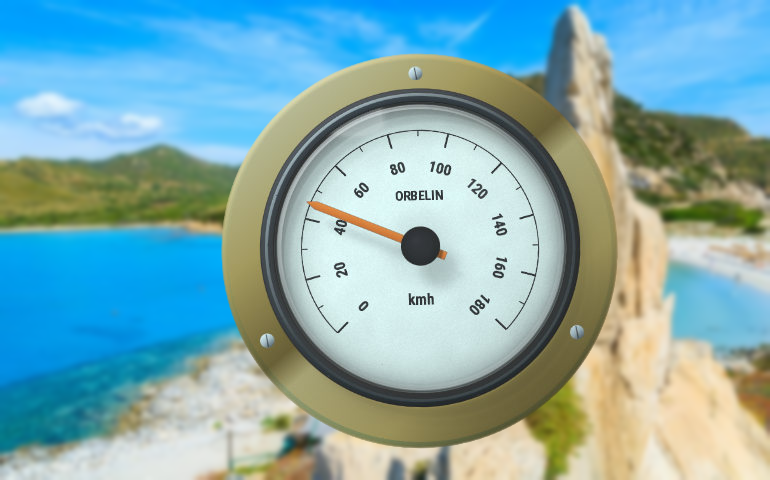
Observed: 45 km/h
